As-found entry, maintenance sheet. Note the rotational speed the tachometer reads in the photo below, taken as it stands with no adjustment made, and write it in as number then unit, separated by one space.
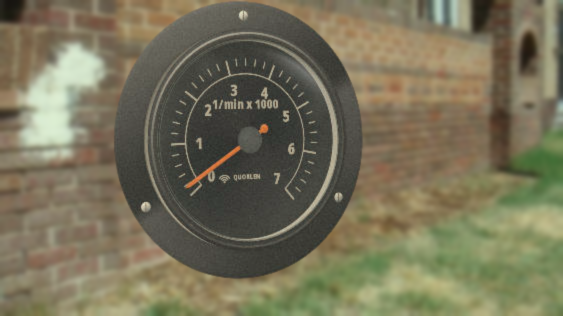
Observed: 200 rpm
